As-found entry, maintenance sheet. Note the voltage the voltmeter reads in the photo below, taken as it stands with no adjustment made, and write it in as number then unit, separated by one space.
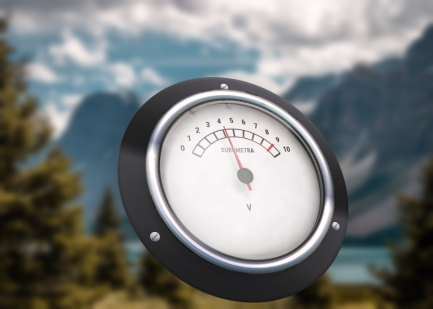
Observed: 4 V
